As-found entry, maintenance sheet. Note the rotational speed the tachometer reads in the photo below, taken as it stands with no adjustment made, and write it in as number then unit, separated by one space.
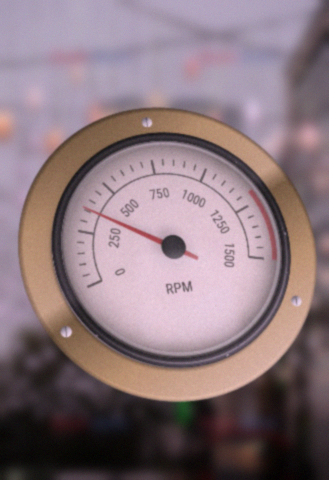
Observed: 350 rpm
